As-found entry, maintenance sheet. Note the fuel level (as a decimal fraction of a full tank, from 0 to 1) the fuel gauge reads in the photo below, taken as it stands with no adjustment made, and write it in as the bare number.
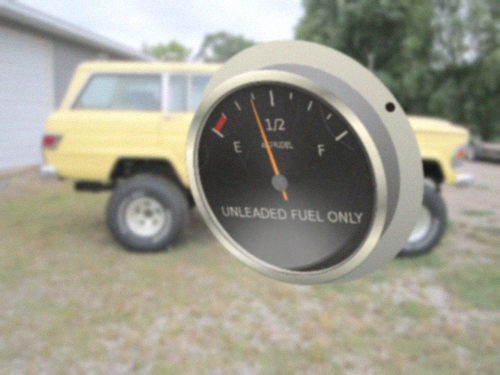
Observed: 0.375
